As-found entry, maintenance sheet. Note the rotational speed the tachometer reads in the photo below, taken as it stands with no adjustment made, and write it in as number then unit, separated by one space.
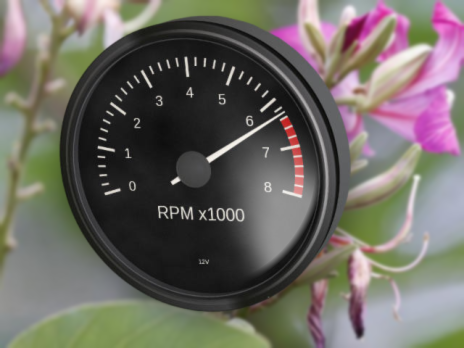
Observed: 6300 rpm
